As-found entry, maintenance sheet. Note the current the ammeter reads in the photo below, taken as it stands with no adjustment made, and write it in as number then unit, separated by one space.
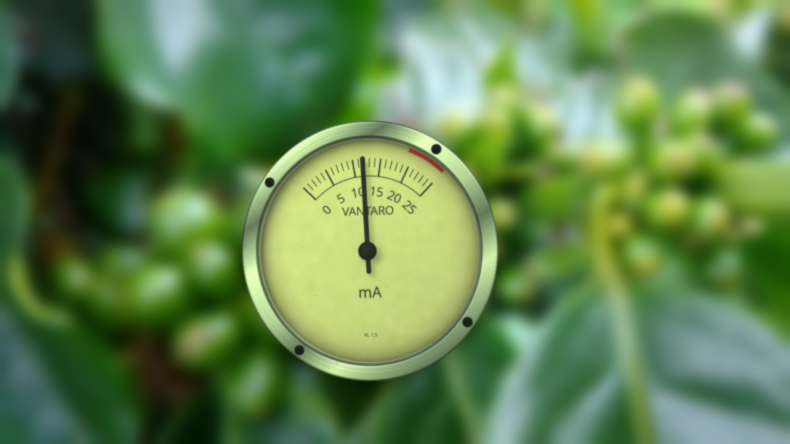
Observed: 12 mA
